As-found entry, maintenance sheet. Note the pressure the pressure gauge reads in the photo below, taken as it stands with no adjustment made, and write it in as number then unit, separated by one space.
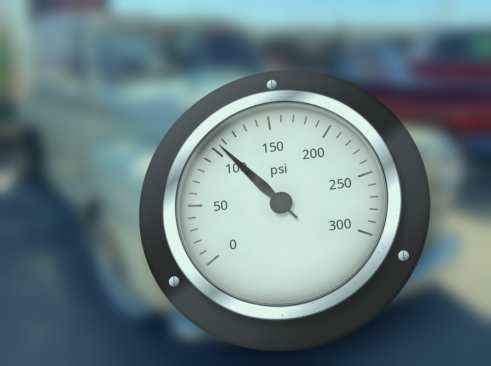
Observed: 105 psi
